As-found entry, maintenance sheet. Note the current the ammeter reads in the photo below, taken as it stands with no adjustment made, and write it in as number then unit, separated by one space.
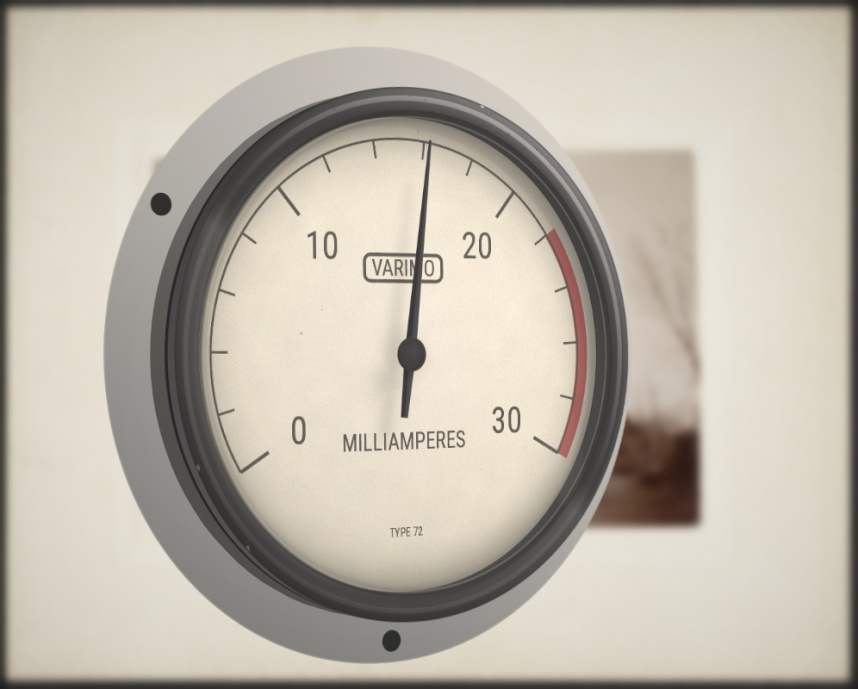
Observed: 16 mA
